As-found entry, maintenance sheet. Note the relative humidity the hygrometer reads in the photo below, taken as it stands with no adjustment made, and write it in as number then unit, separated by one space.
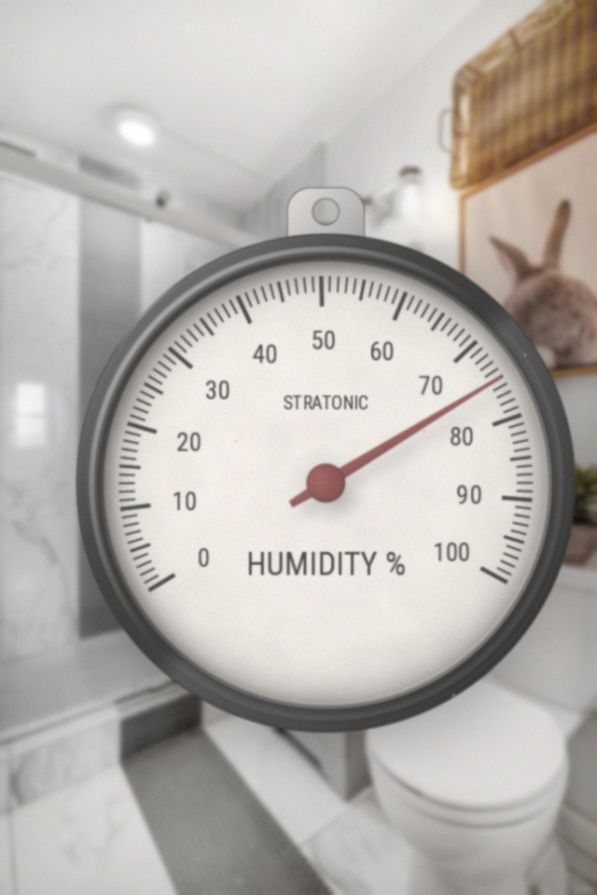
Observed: 75 %
